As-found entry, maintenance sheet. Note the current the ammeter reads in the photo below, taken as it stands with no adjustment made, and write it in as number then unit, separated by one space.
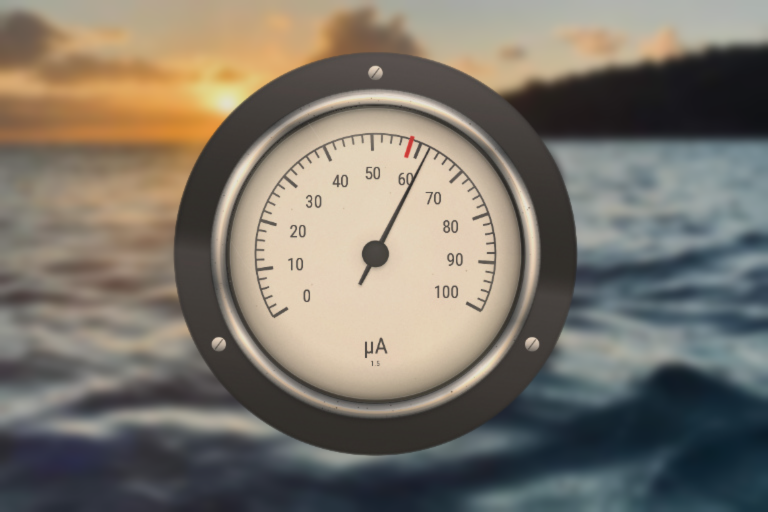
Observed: 62 µA
